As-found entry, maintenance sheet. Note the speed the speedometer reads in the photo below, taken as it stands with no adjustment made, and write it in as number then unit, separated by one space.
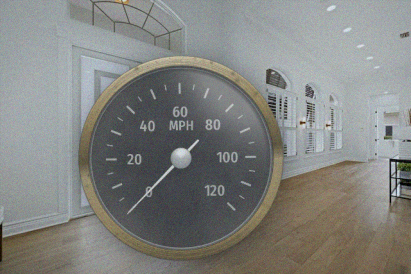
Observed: 0 mph
